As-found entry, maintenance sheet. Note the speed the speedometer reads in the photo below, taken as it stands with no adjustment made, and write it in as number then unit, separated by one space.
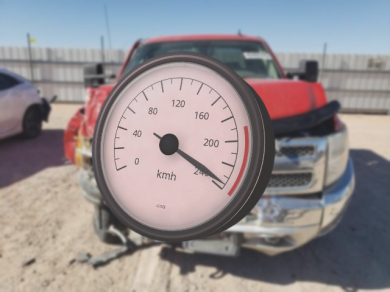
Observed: 235 km/h
